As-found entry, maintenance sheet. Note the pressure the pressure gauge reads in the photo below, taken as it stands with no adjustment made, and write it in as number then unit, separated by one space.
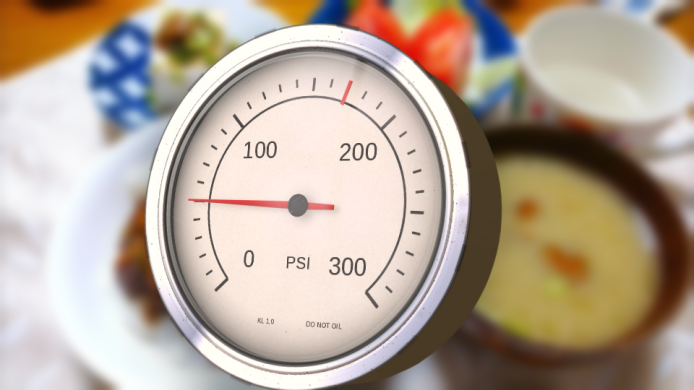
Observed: 50 psi
